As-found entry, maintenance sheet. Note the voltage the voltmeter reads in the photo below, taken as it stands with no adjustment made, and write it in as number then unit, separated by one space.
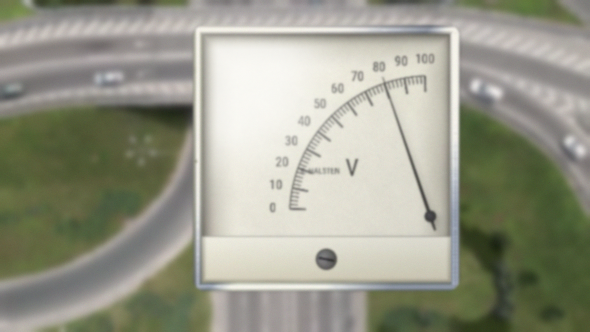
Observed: 80 V
